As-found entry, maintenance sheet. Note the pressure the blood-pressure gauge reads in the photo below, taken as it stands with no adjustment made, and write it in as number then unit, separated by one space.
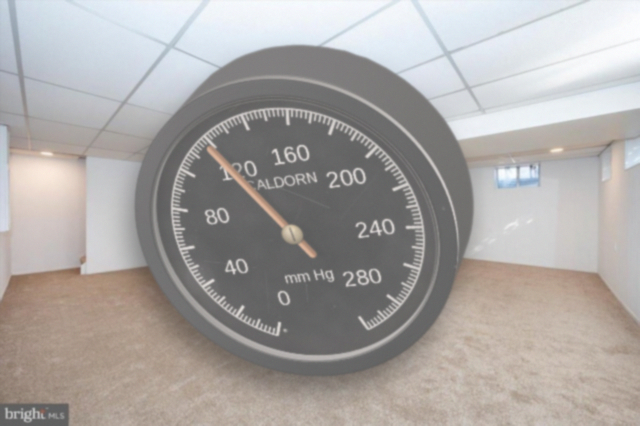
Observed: 120 mmHg
